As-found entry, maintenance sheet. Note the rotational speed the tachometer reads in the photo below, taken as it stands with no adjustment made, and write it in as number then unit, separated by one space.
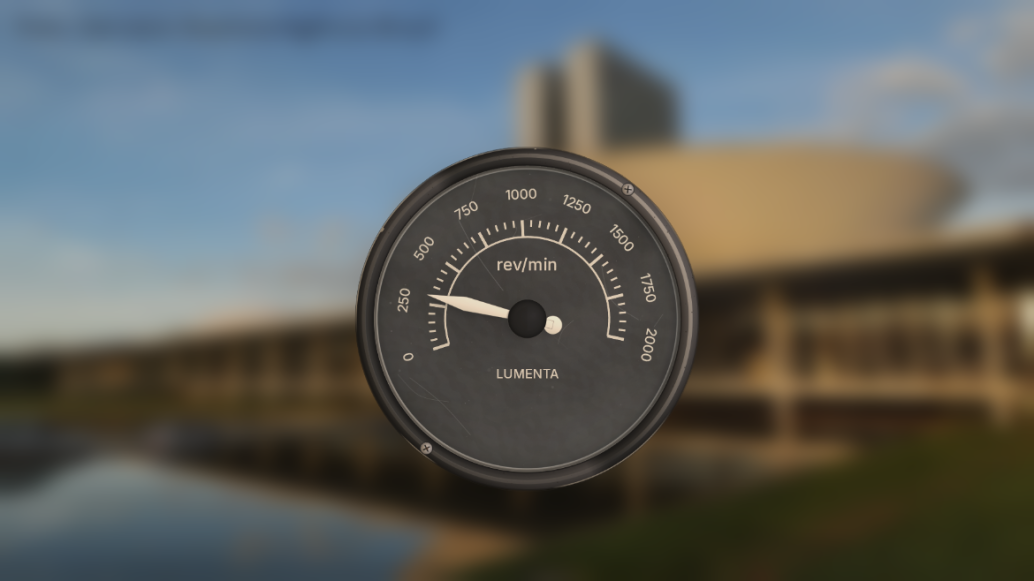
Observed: 300 rpm
